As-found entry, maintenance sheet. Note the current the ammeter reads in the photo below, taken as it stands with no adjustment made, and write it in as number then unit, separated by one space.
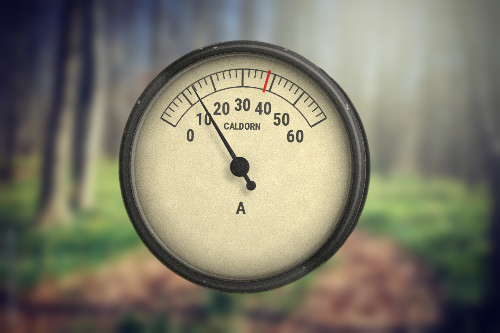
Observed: 14 A
